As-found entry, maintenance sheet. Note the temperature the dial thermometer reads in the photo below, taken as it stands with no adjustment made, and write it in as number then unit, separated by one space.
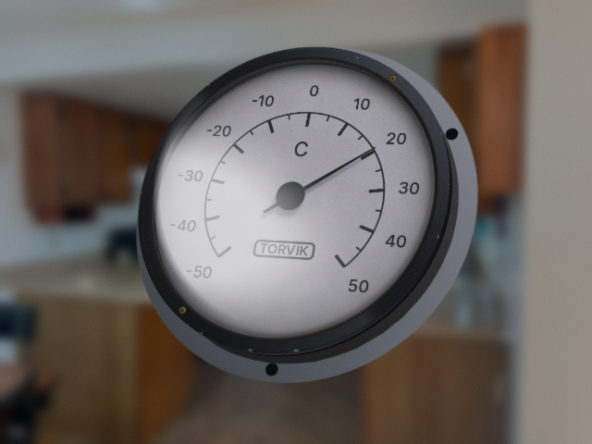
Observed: 20 °C
